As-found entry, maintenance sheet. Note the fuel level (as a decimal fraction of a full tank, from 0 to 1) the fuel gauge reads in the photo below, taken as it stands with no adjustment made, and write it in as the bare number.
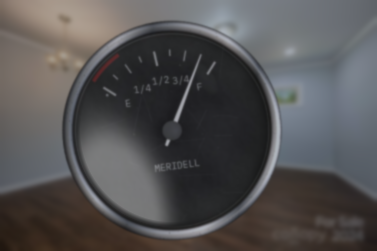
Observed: 0.875
